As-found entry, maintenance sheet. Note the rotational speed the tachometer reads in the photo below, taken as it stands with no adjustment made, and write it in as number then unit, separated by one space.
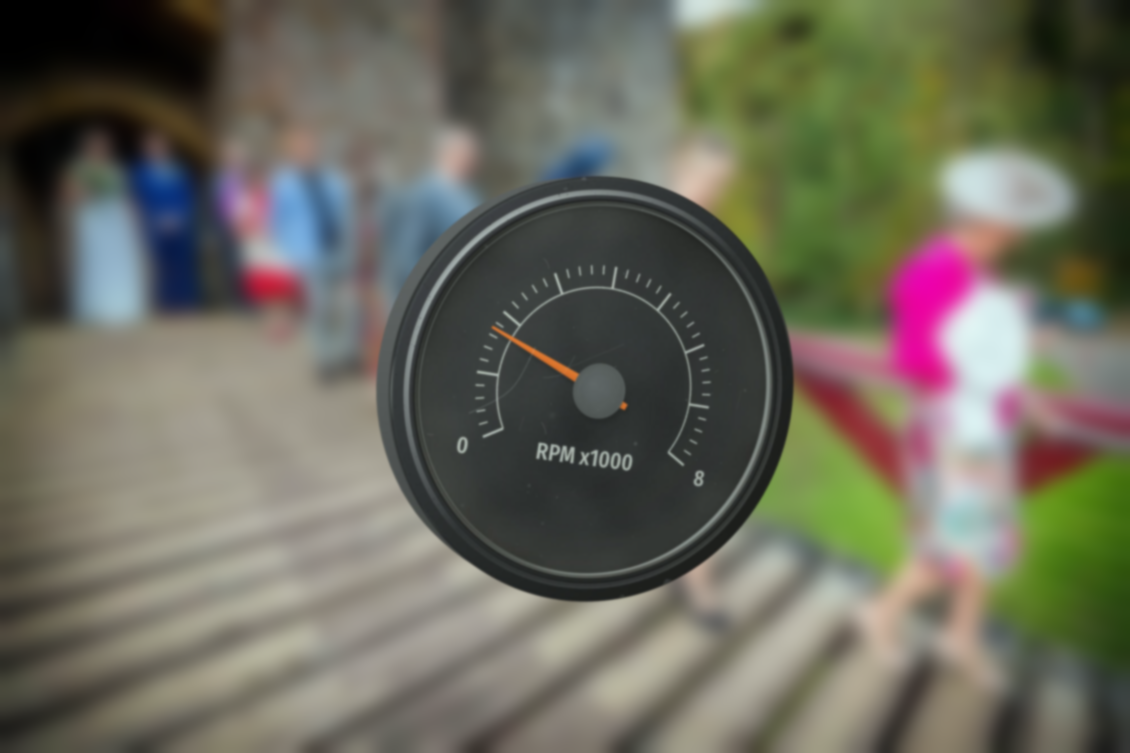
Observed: 1700 rpm
